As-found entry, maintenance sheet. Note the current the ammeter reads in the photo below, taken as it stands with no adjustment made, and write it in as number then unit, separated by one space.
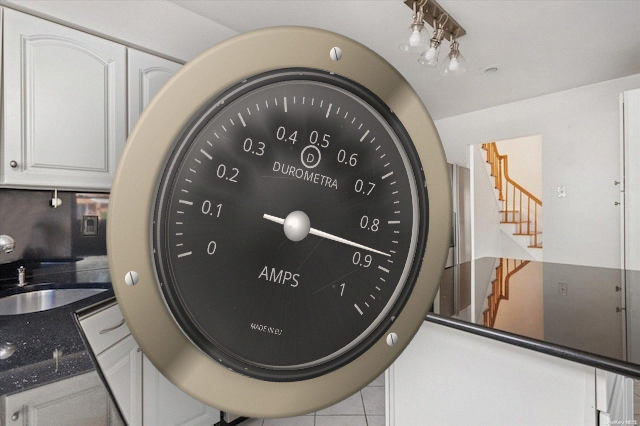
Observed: 0.87 A
